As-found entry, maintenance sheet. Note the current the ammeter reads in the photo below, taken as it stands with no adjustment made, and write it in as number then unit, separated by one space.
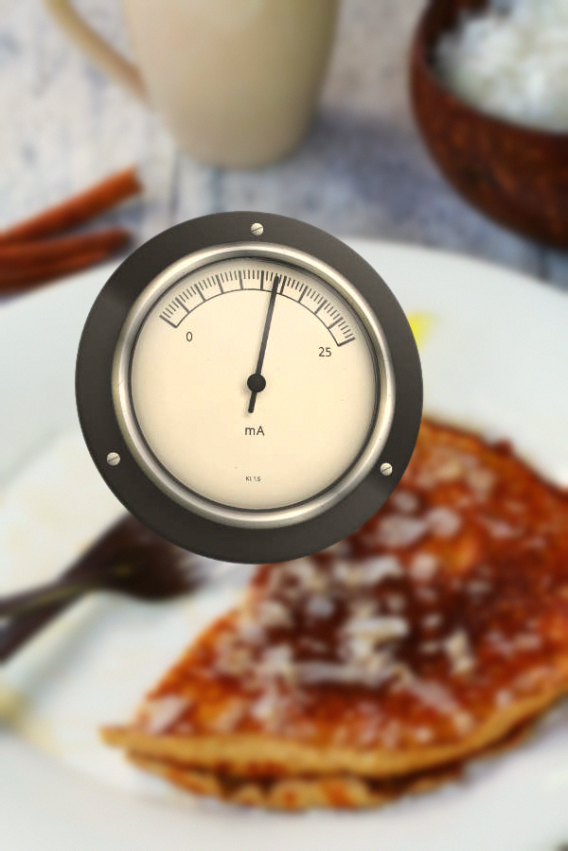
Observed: 14 mA
